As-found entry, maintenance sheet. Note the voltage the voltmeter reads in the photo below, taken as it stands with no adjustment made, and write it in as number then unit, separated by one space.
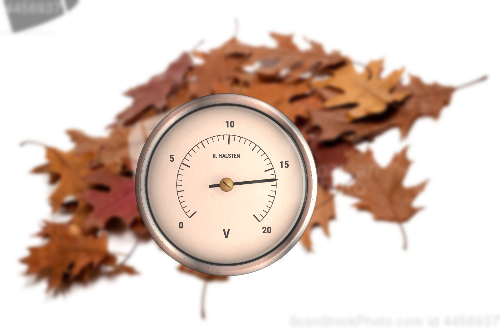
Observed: 16 V
